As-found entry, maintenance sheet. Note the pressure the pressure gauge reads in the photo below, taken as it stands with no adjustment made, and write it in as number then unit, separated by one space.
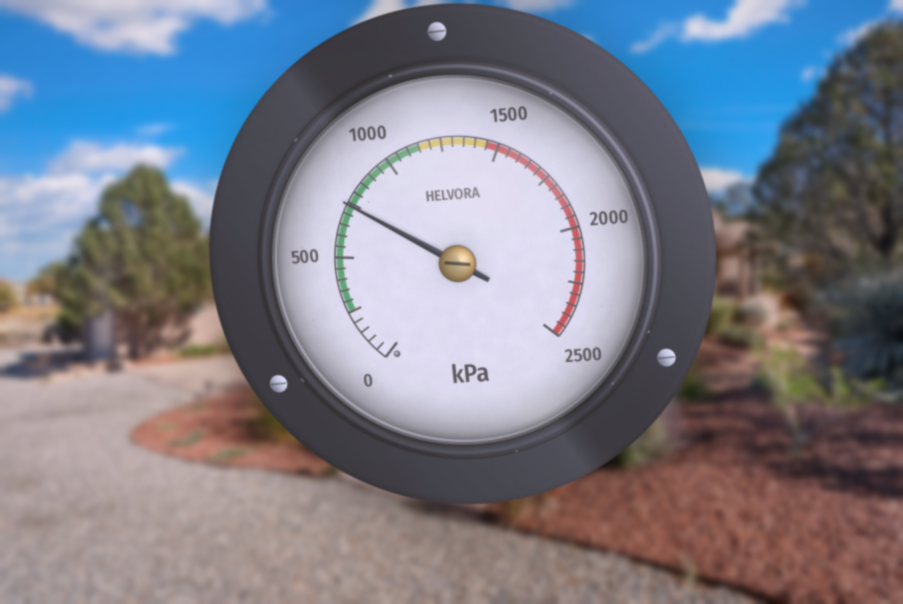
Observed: 750 kPa
